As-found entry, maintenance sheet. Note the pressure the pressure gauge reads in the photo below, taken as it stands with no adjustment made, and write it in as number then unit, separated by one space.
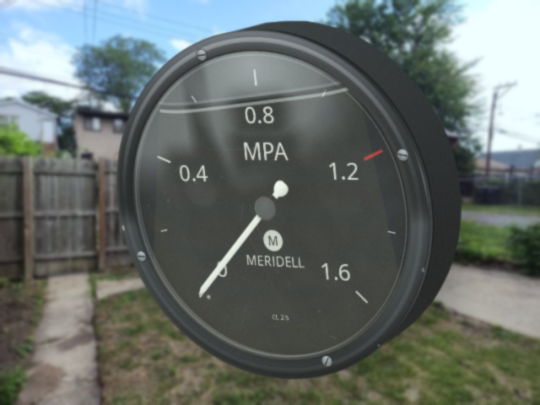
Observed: 0 MPa
